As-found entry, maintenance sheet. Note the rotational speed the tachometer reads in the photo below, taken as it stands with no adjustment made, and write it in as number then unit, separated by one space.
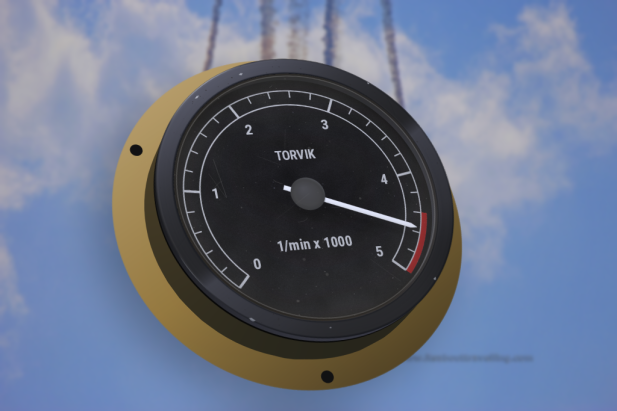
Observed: 4600 rpm
